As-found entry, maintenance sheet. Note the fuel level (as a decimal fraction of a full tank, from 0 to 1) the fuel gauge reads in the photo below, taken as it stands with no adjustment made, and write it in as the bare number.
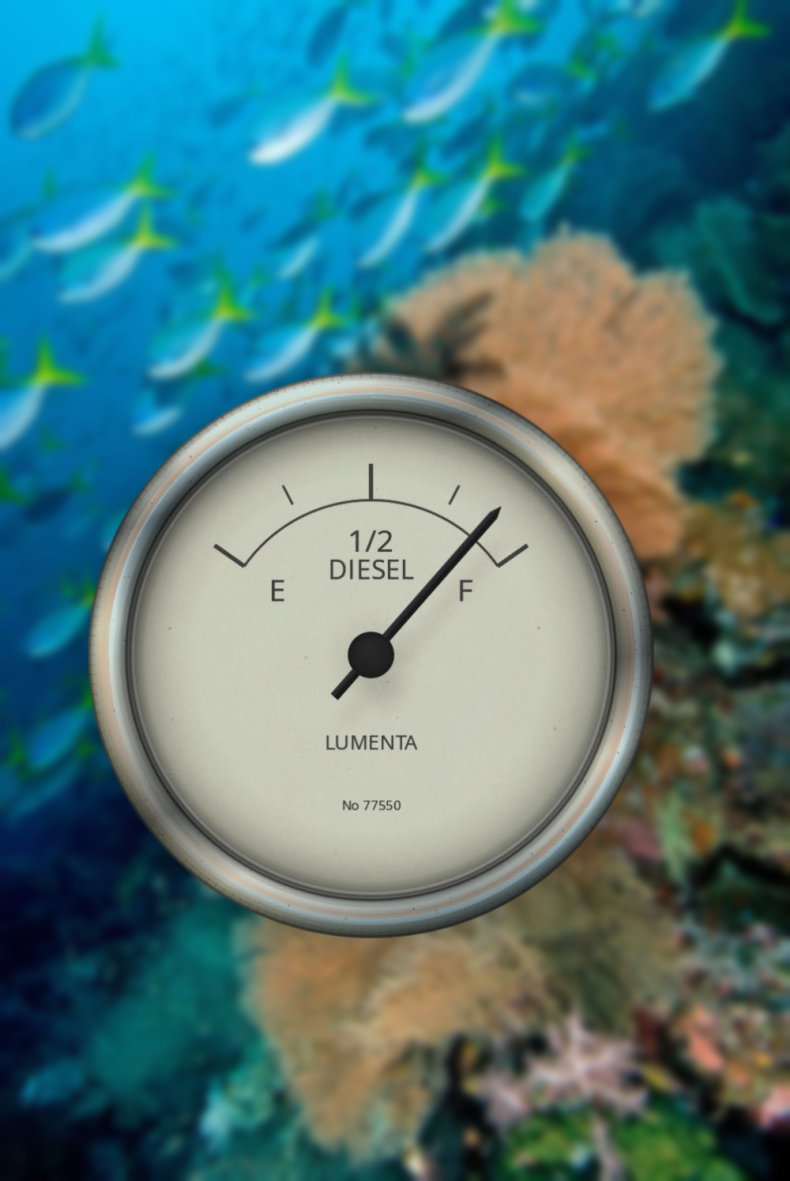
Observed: 0.875
